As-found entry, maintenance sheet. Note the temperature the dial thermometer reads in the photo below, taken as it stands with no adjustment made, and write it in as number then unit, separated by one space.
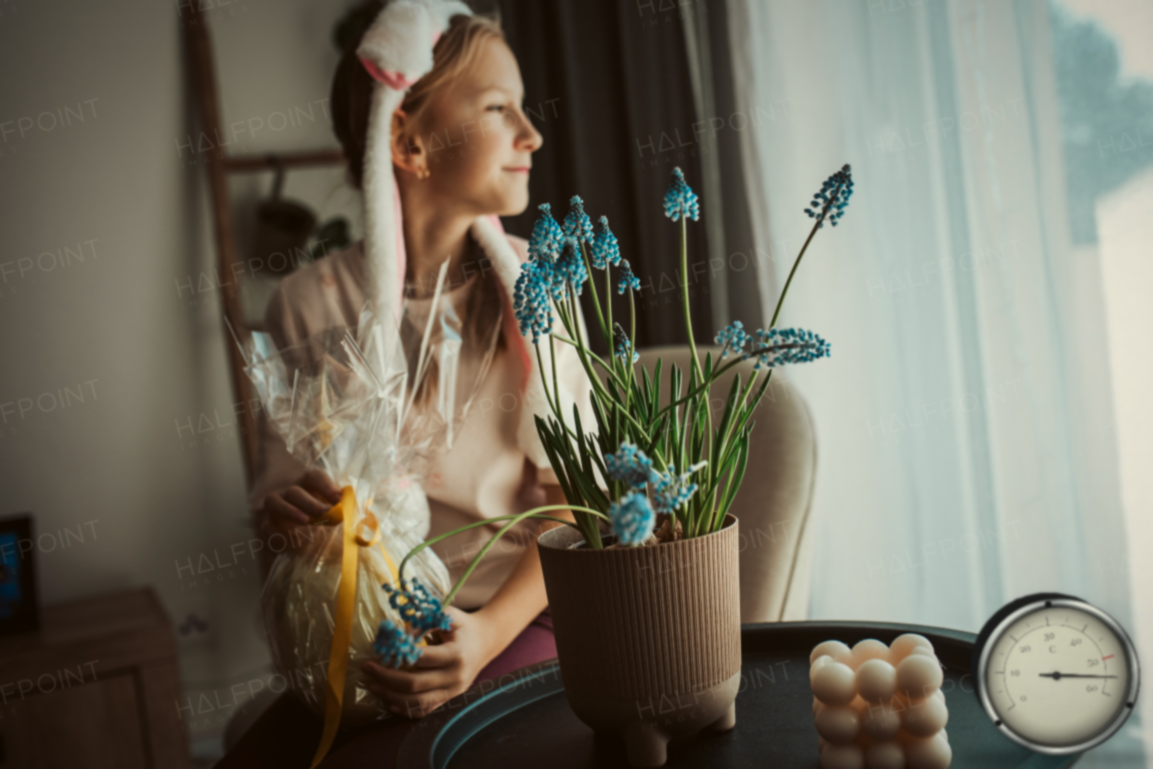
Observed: 55 °C
